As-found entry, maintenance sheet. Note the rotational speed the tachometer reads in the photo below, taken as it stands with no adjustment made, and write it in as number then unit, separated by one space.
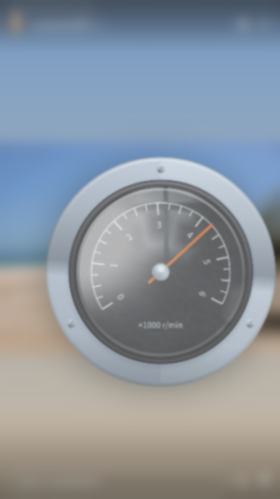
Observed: 4250 rpm
